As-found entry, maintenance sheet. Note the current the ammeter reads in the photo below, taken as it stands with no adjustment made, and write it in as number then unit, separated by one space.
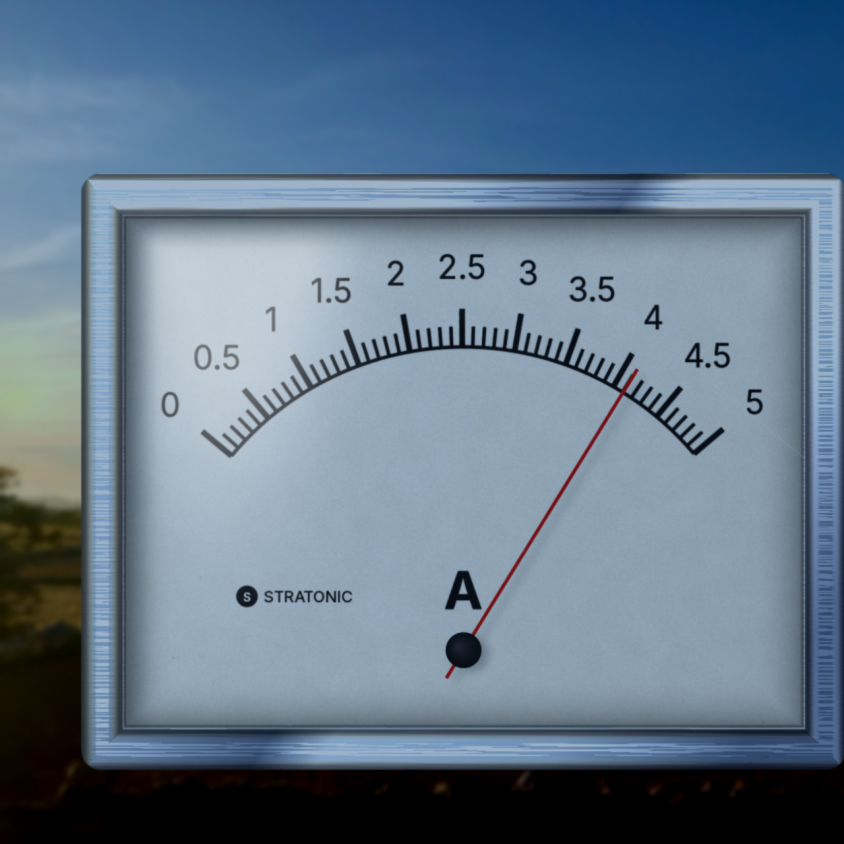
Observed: 4.1 A
